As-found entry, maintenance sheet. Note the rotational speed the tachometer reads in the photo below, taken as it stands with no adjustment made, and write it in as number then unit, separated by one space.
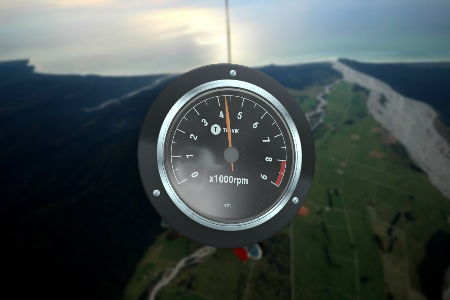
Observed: 4250 rpm
